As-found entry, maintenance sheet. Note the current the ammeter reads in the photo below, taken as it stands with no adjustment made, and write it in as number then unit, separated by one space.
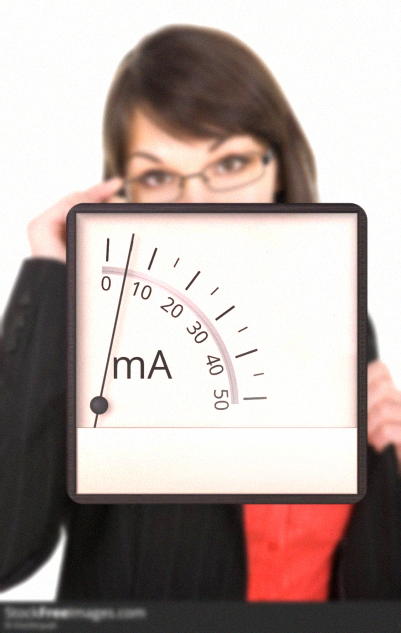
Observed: 5 mA
